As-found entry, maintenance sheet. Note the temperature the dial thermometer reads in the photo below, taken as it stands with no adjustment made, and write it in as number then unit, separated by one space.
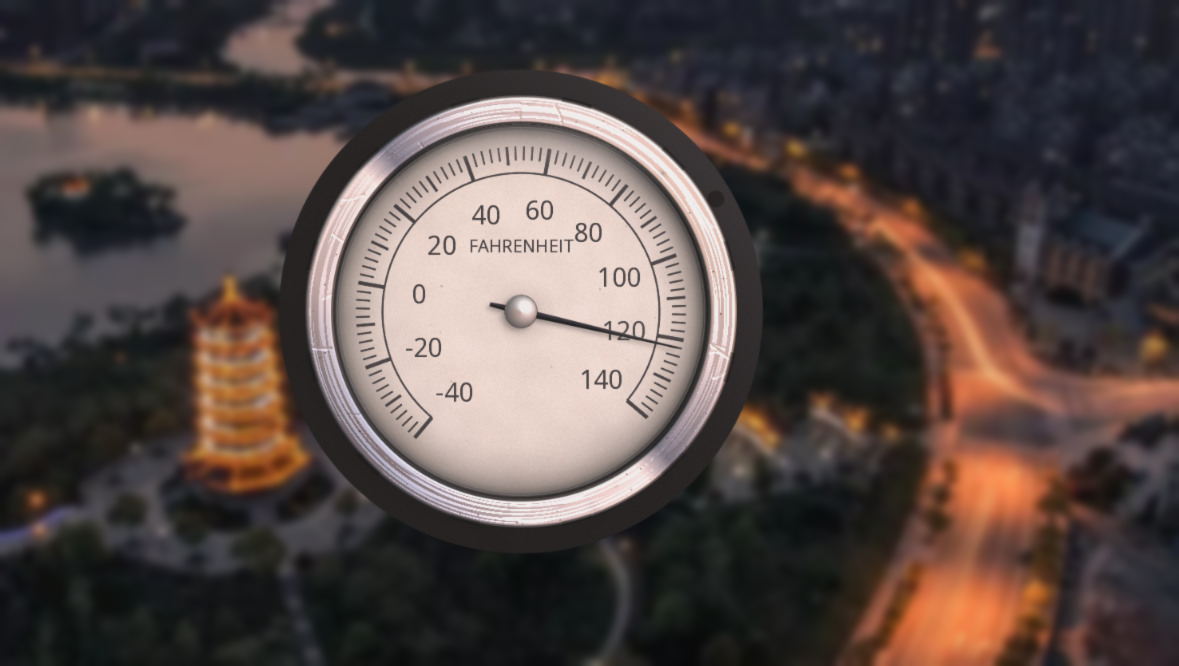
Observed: 122 °F
